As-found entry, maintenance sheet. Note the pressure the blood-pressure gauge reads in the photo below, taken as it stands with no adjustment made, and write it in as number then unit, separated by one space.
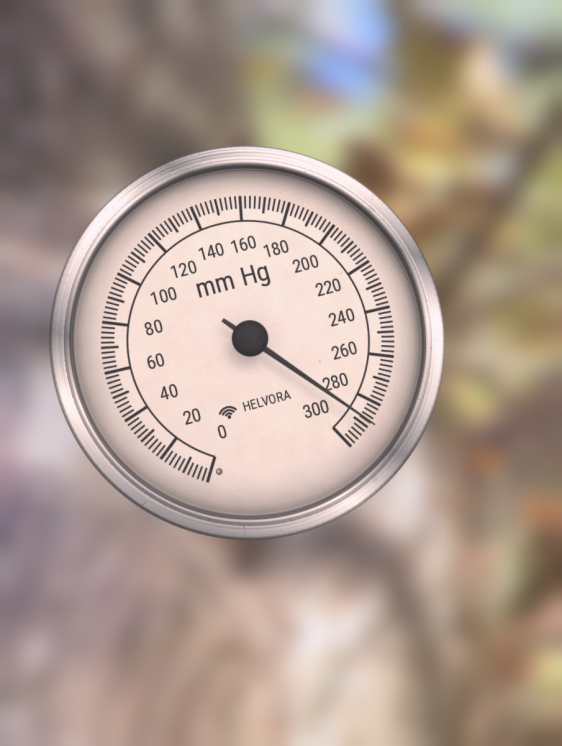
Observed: 288 mmHg
